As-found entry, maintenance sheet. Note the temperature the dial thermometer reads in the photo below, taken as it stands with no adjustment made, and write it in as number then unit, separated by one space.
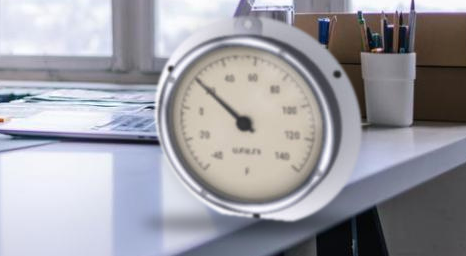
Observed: 20 °F
